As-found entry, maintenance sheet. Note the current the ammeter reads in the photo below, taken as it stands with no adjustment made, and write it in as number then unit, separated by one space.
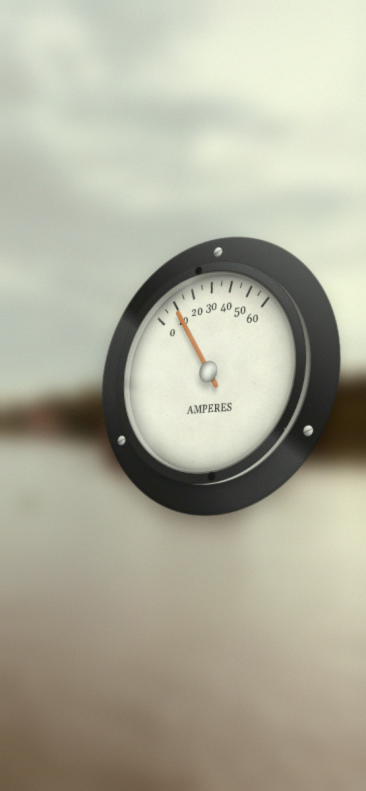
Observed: 10 A
